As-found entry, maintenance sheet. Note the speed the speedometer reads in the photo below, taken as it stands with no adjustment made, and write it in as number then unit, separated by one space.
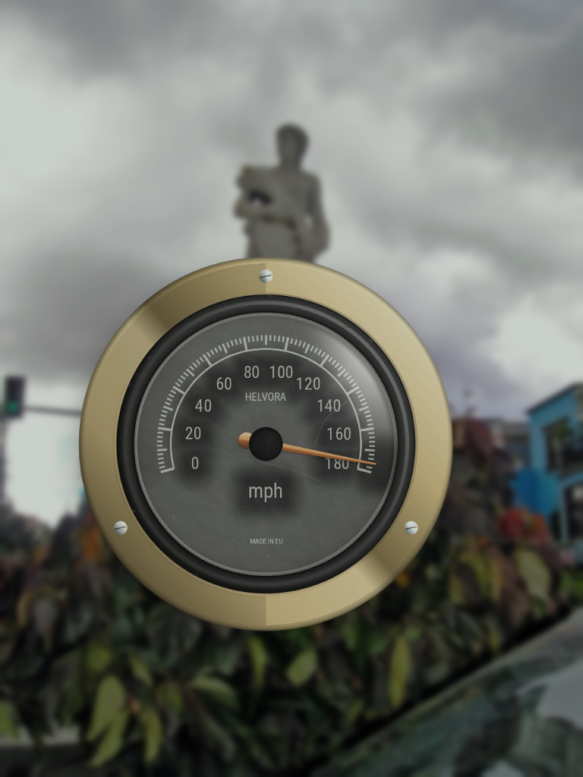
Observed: 176 mph
